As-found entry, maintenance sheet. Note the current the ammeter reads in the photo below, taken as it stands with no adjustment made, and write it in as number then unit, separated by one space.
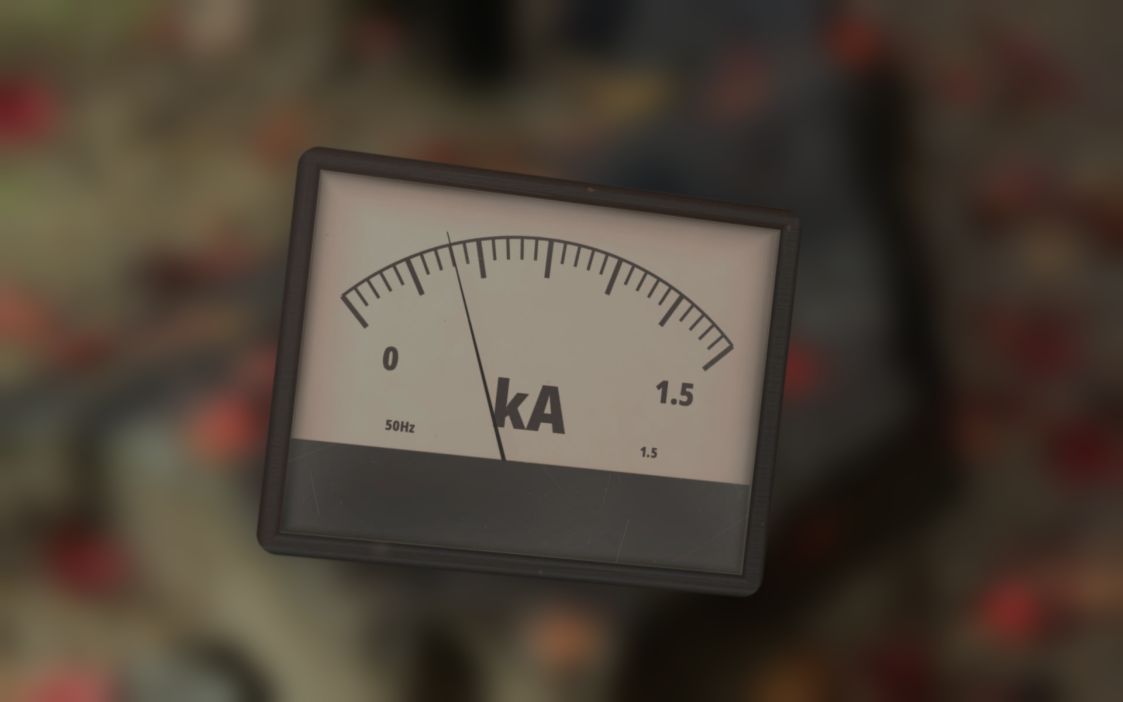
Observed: 0.4 kA
